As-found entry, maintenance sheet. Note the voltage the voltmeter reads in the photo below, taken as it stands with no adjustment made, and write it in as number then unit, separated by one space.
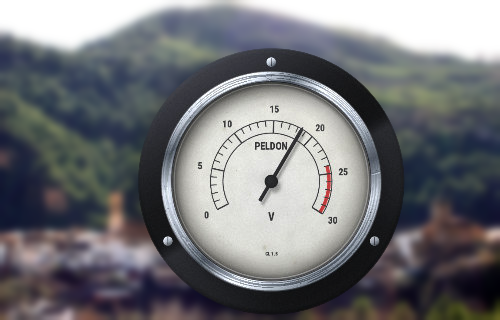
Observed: 18.5 V
